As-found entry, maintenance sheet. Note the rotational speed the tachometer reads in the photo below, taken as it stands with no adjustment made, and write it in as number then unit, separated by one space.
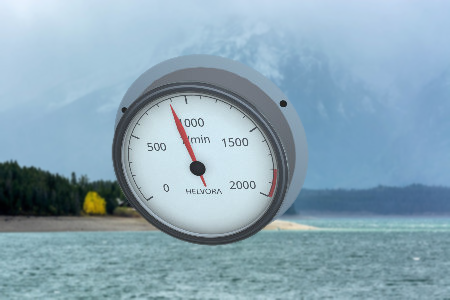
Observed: 900 rpm
